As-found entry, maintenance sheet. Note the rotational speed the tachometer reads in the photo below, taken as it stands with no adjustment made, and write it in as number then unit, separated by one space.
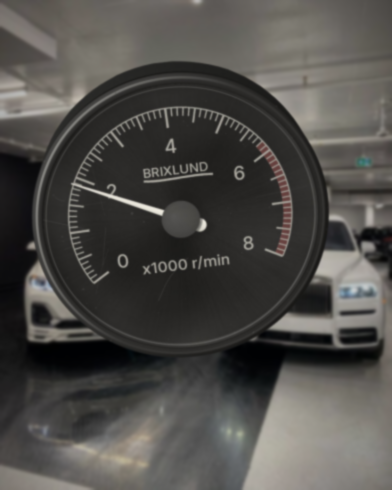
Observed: 1900 rpm
